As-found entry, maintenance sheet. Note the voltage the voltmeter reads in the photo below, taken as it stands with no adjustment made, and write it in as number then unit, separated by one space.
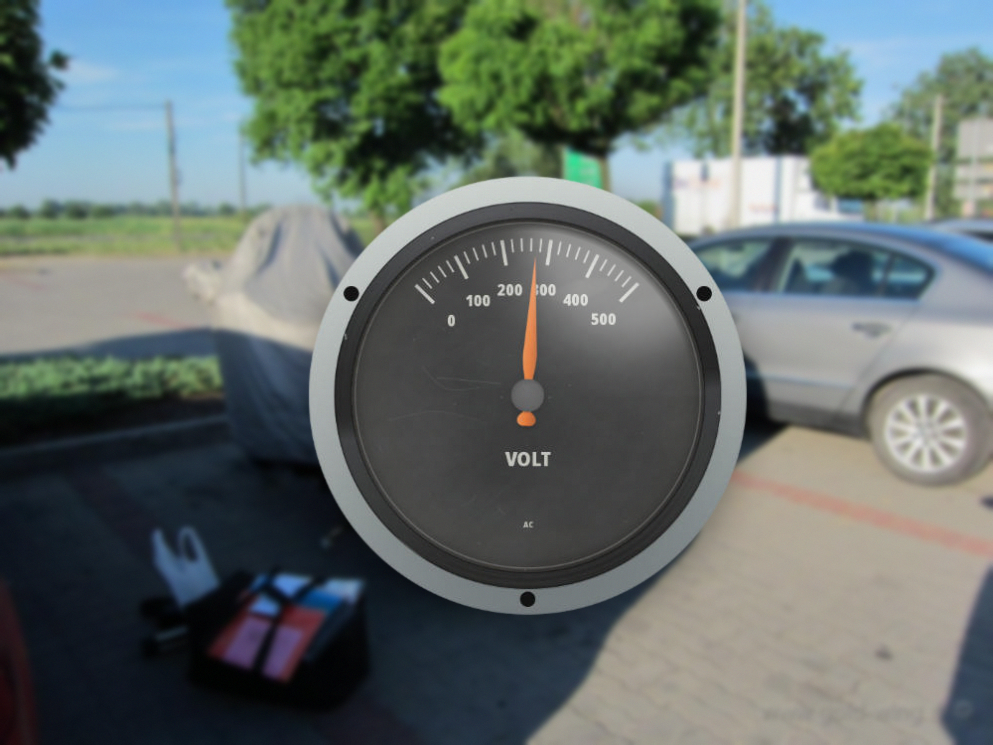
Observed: 270 V
